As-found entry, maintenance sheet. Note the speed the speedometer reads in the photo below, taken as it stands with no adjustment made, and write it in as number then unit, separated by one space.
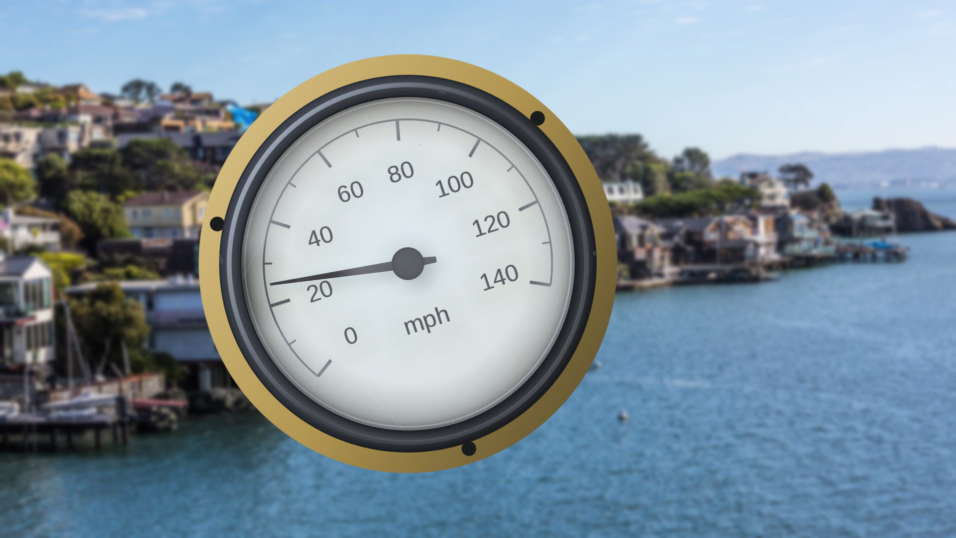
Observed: 25 mph
